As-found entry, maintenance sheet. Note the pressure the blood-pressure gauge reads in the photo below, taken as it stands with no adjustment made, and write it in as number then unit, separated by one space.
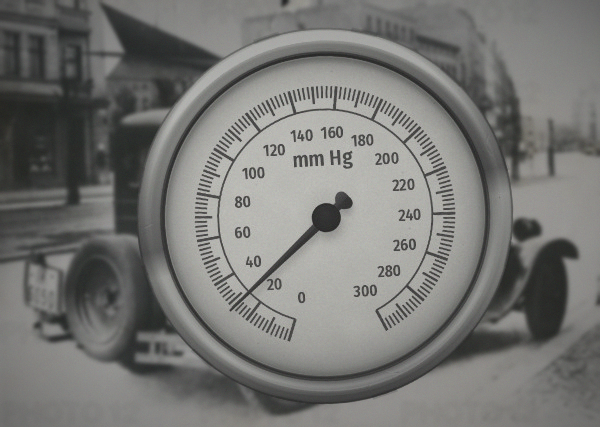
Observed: 28 mmHg
